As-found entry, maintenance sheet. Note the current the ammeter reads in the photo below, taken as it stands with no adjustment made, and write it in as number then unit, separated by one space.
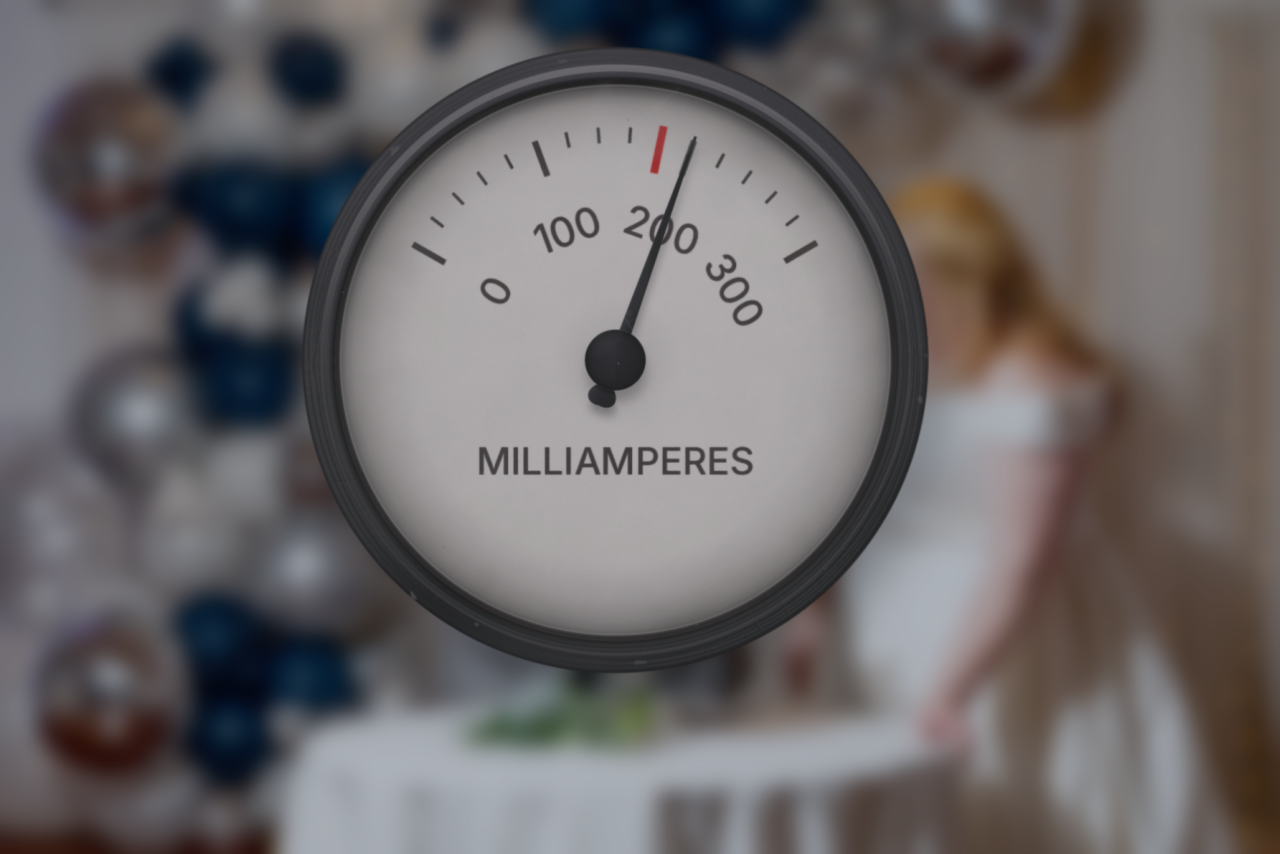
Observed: 200 mA
